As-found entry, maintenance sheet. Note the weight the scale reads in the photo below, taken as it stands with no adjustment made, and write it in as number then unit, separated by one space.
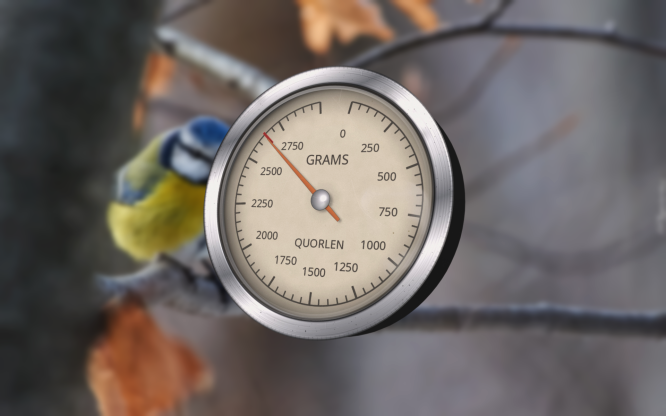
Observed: 2650 g
